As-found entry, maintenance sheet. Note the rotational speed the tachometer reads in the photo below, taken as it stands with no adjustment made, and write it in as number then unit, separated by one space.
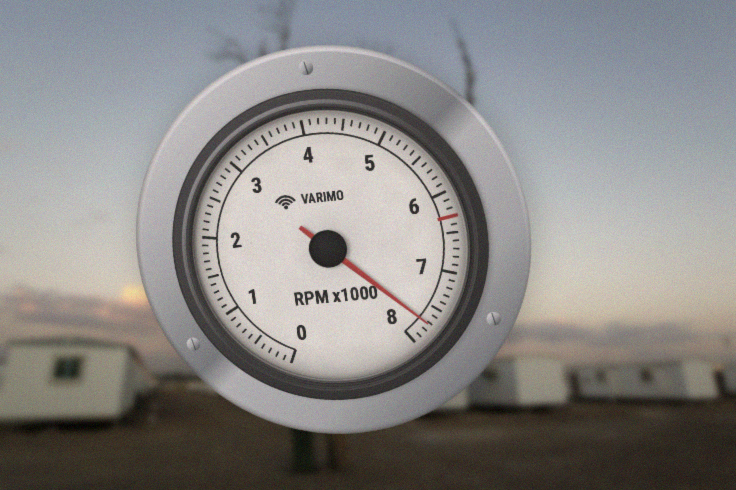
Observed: 7700 rpm
